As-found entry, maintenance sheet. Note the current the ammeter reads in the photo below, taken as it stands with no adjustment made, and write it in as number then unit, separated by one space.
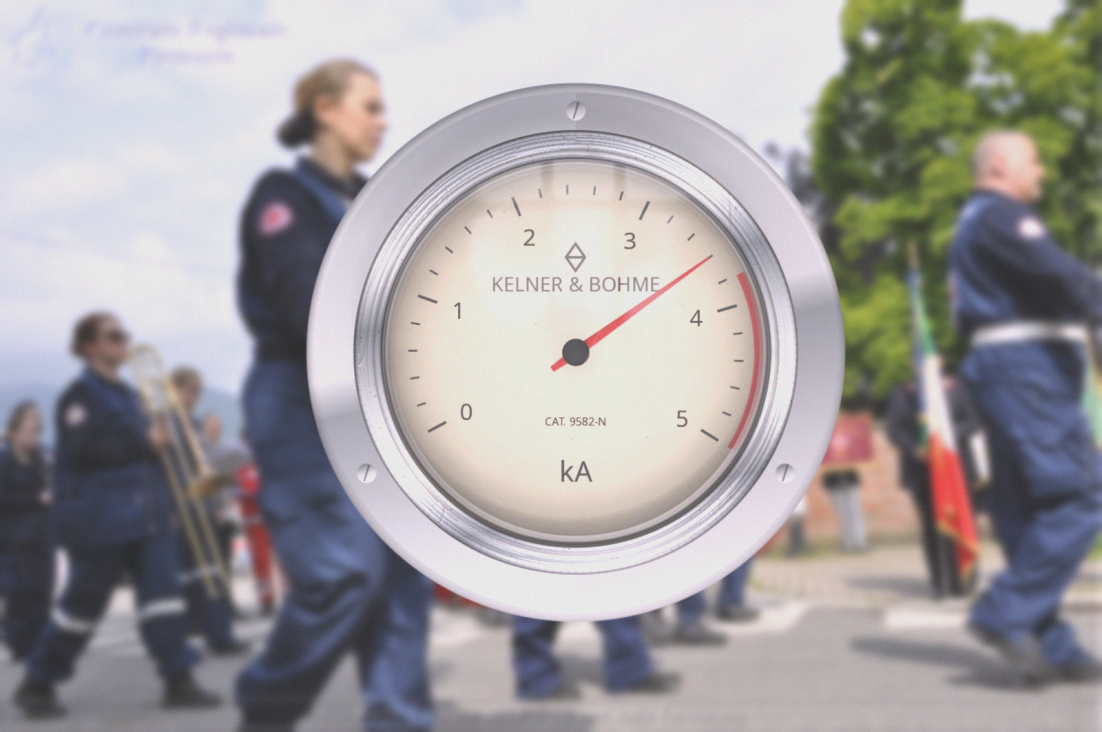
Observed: 3.6 kA
